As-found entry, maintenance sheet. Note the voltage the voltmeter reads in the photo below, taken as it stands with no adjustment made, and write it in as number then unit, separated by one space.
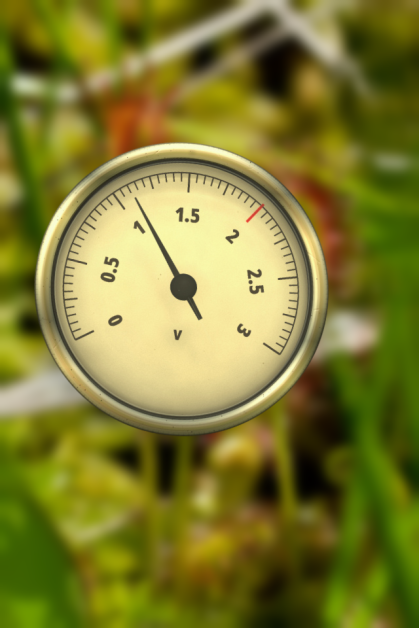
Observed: 1.1 V
